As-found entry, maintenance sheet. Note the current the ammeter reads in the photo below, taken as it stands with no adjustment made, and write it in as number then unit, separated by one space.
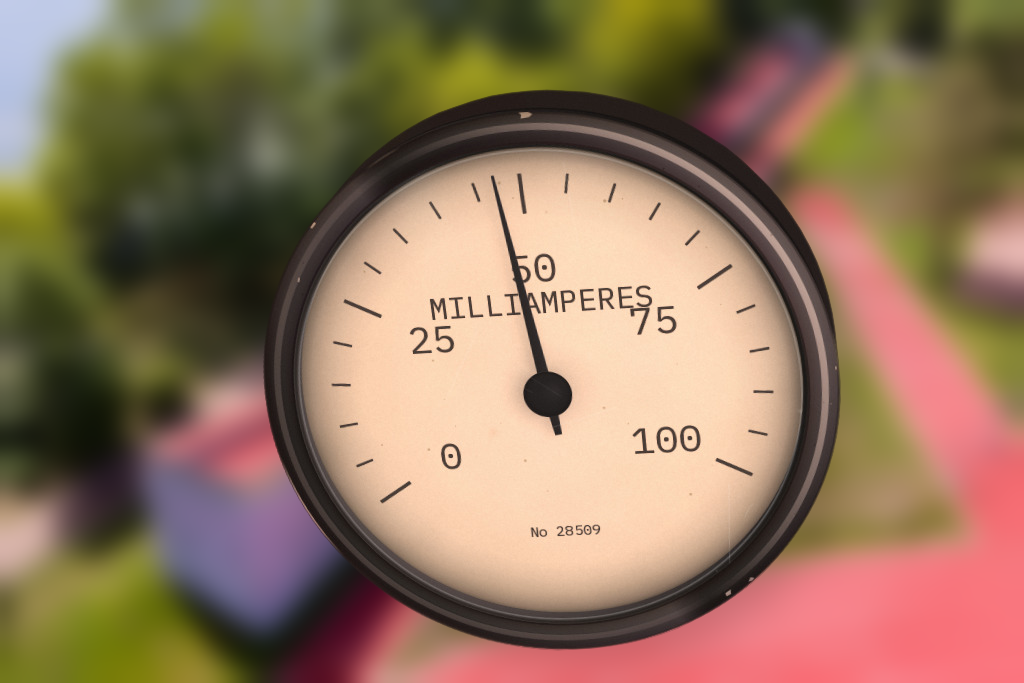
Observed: 47.5 mA
